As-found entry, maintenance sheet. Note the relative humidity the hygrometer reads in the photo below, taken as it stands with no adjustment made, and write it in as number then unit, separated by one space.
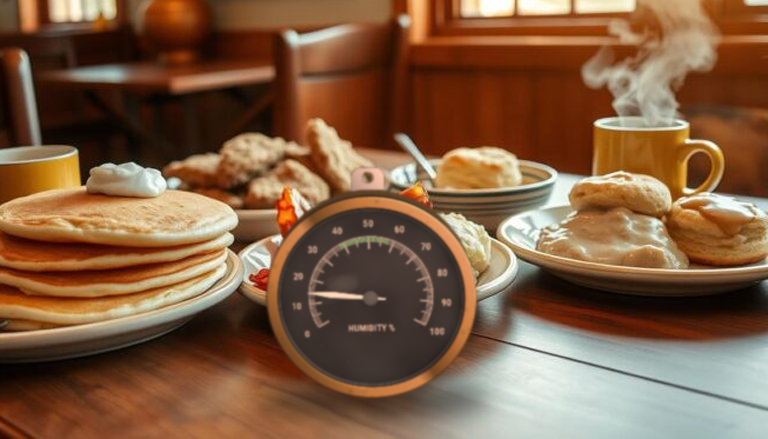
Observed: 15 %
